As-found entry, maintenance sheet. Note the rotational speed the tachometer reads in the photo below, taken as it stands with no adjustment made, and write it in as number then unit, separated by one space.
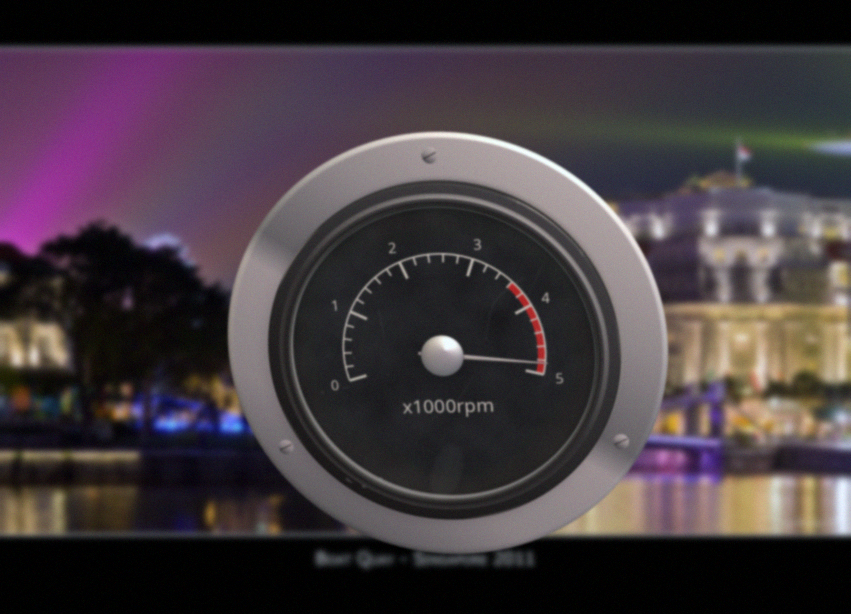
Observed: 4800 rpm
